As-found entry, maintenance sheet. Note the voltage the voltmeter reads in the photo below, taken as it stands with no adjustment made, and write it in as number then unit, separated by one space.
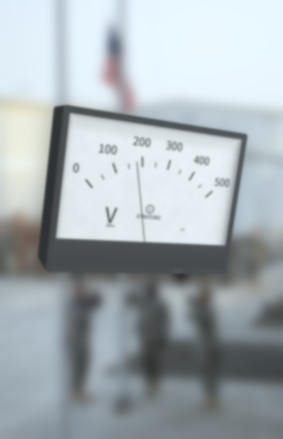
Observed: 175 V
